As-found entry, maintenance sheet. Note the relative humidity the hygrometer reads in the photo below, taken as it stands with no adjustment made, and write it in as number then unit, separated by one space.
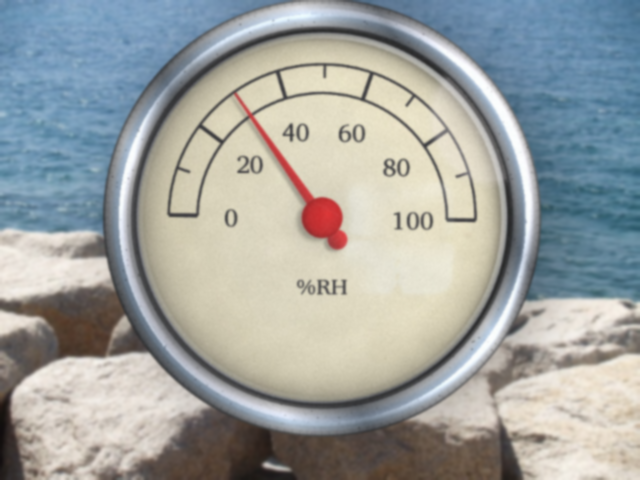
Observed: 30 %
